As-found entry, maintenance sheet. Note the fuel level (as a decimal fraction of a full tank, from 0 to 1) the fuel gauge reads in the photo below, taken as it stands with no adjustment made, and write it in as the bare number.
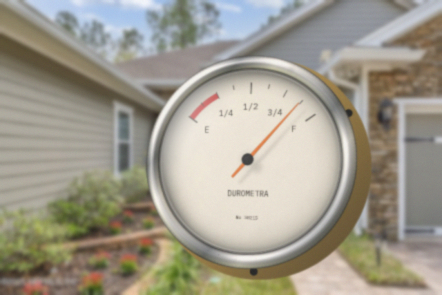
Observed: 0.875
